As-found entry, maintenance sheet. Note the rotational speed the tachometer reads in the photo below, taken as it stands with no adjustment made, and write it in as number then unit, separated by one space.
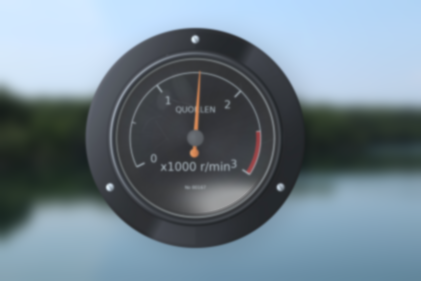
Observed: 1500 rpm
